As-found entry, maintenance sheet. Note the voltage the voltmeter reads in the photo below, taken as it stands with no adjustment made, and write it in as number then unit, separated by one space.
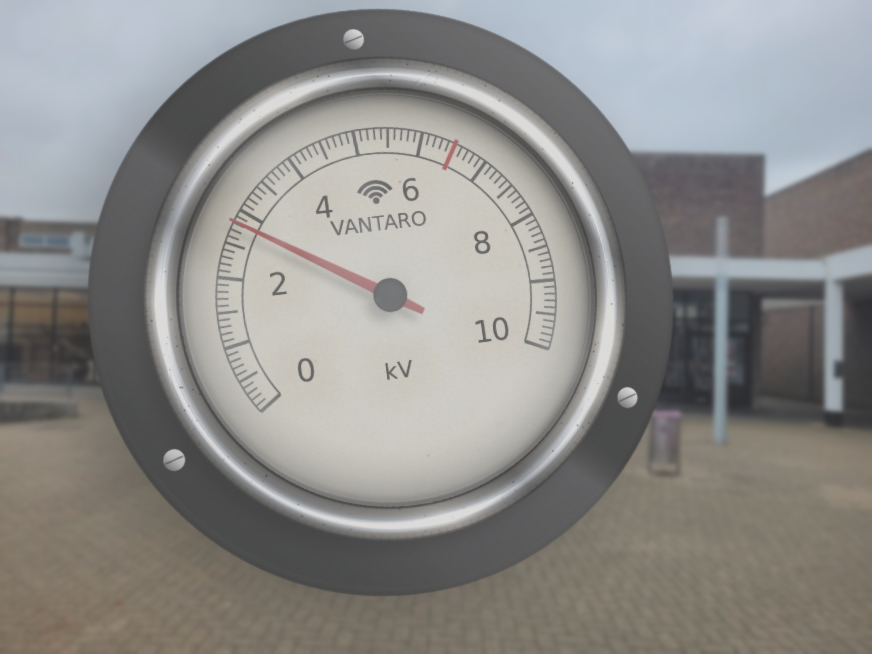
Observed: 2.8 kV
